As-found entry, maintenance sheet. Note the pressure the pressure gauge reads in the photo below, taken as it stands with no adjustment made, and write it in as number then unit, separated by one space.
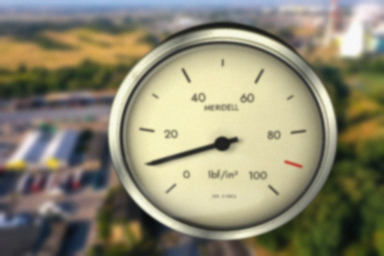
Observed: 10 psi
